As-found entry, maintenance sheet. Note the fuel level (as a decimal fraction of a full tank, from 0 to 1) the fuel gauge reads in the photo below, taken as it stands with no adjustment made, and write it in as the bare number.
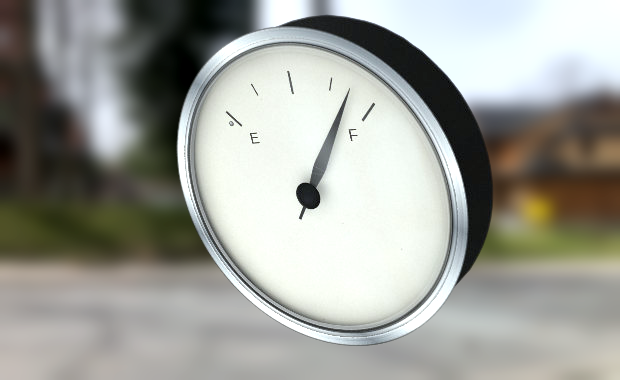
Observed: 0.875
